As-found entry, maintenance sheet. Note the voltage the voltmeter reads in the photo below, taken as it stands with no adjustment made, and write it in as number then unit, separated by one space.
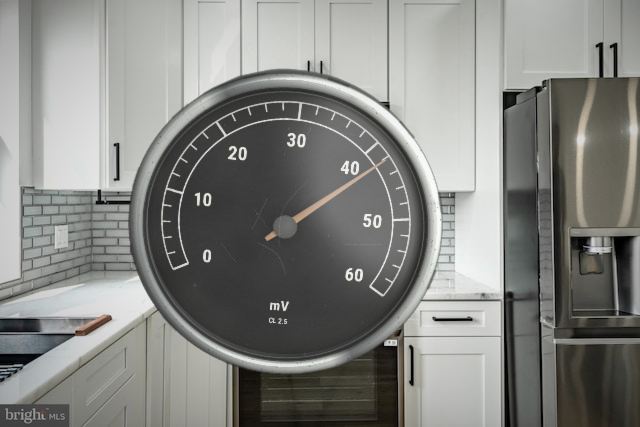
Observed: 42 mV
